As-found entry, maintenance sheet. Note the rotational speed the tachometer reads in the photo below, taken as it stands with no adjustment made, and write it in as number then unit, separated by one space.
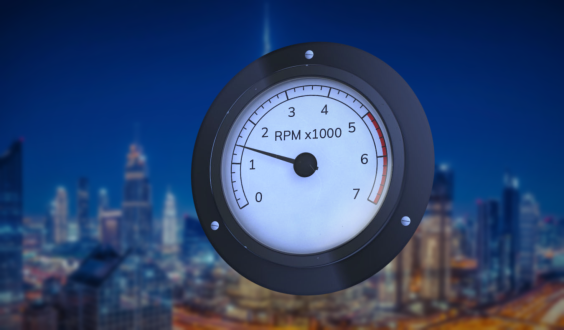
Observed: 1400 rpm
